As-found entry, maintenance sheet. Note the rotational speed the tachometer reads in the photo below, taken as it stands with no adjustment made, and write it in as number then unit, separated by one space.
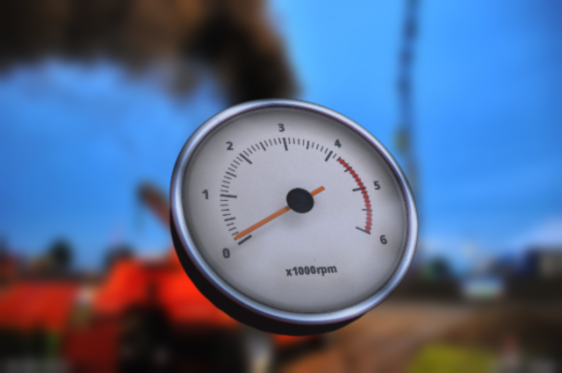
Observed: 100 rpm
